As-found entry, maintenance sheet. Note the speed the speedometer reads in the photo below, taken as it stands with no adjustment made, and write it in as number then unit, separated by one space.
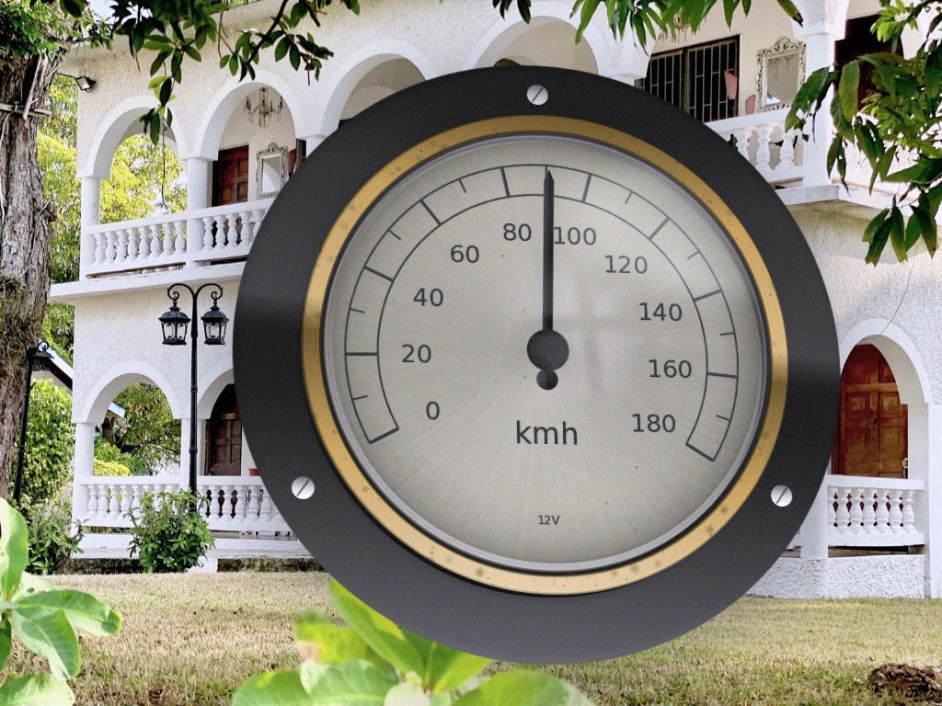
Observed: 90 km/h
